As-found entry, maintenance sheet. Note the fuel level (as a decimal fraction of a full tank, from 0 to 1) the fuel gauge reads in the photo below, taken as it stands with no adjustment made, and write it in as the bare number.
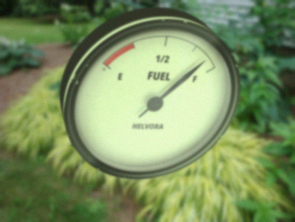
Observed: 0.875
